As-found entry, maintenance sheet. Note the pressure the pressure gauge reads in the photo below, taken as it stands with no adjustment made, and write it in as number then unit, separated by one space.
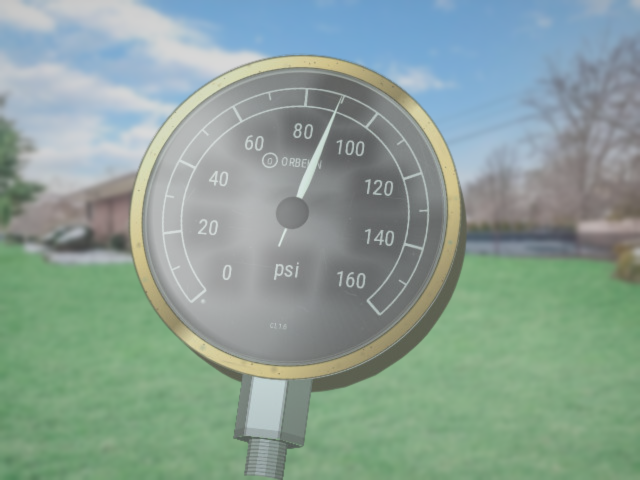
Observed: 90 psi
